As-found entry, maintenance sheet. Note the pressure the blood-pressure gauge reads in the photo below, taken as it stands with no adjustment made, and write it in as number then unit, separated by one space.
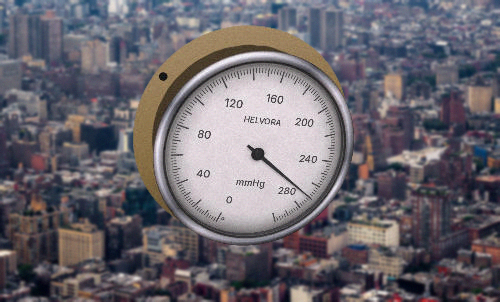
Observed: 270 mmHg
